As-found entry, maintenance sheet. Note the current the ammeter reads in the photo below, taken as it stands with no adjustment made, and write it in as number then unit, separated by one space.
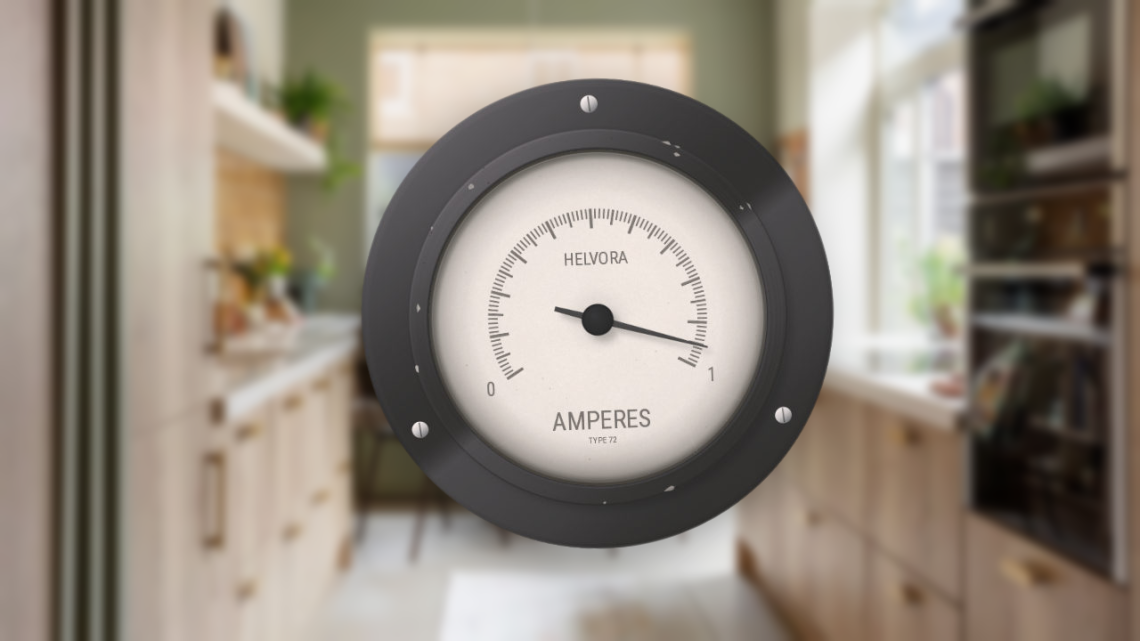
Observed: 0.95 A
